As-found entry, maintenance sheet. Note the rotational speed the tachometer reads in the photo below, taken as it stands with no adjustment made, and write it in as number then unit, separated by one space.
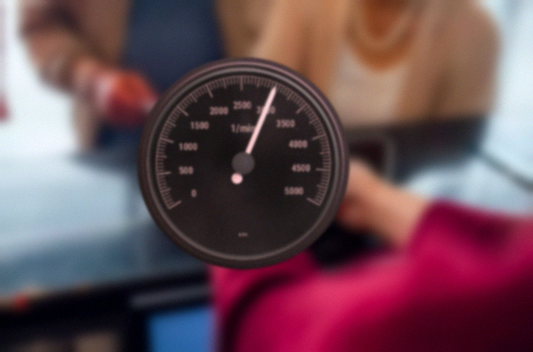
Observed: 3000 rpm
